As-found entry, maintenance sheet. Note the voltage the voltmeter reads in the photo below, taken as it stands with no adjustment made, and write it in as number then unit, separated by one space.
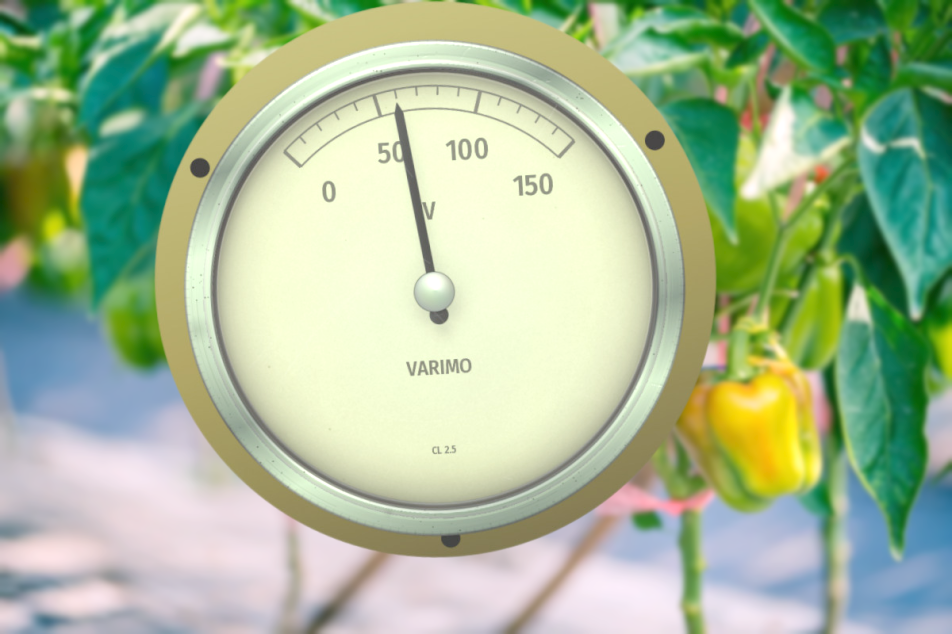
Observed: 60 V
